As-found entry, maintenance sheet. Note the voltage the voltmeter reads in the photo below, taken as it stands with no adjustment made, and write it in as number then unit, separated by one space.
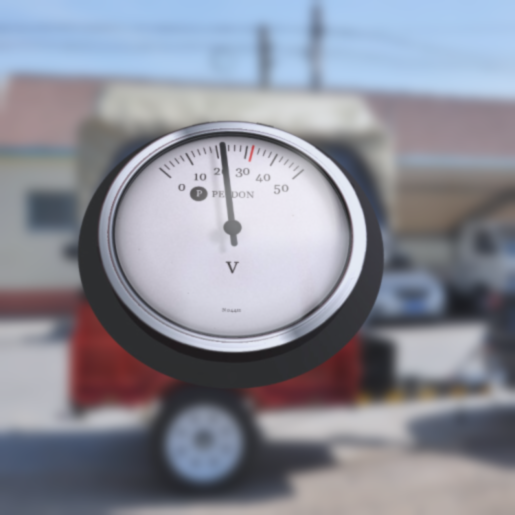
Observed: 22 V
